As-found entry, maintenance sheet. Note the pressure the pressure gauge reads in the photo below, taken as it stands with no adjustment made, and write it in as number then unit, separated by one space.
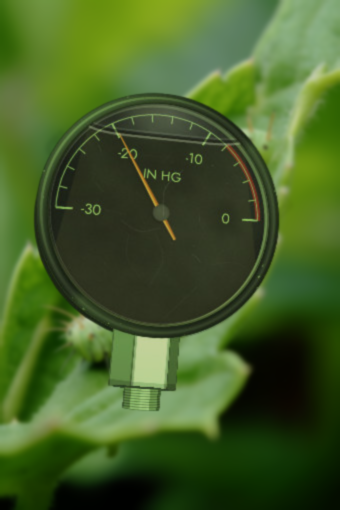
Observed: -20 inHg
